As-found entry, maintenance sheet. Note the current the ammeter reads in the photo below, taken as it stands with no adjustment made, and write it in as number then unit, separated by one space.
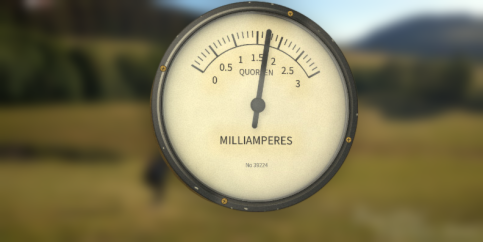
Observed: 1.7 mA
